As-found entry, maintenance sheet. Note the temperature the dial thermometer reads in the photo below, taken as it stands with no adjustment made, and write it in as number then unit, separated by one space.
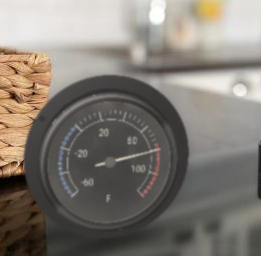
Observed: 80 °F
